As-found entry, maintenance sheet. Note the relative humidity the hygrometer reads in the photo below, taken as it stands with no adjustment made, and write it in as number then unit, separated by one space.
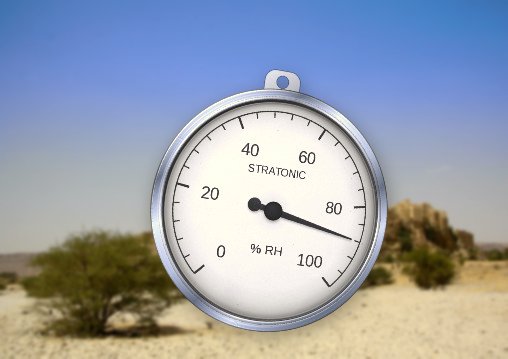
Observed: 88 %
